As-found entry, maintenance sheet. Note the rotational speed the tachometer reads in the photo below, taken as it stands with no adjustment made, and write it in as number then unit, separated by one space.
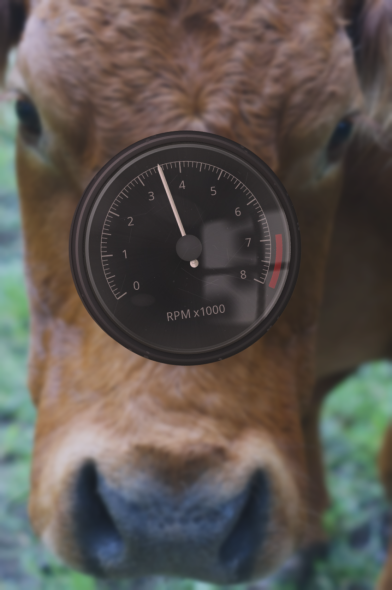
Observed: 3500 rpm
